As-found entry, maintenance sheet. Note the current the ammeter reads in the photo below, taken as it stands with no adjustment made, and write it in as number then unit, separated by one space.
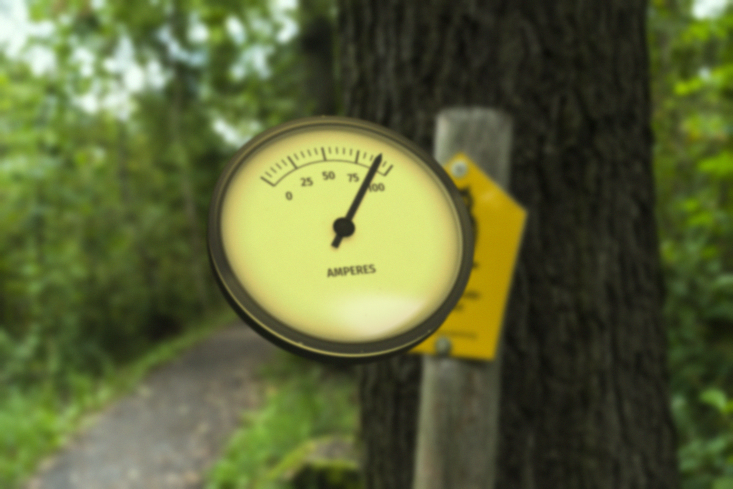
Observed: 90 A
